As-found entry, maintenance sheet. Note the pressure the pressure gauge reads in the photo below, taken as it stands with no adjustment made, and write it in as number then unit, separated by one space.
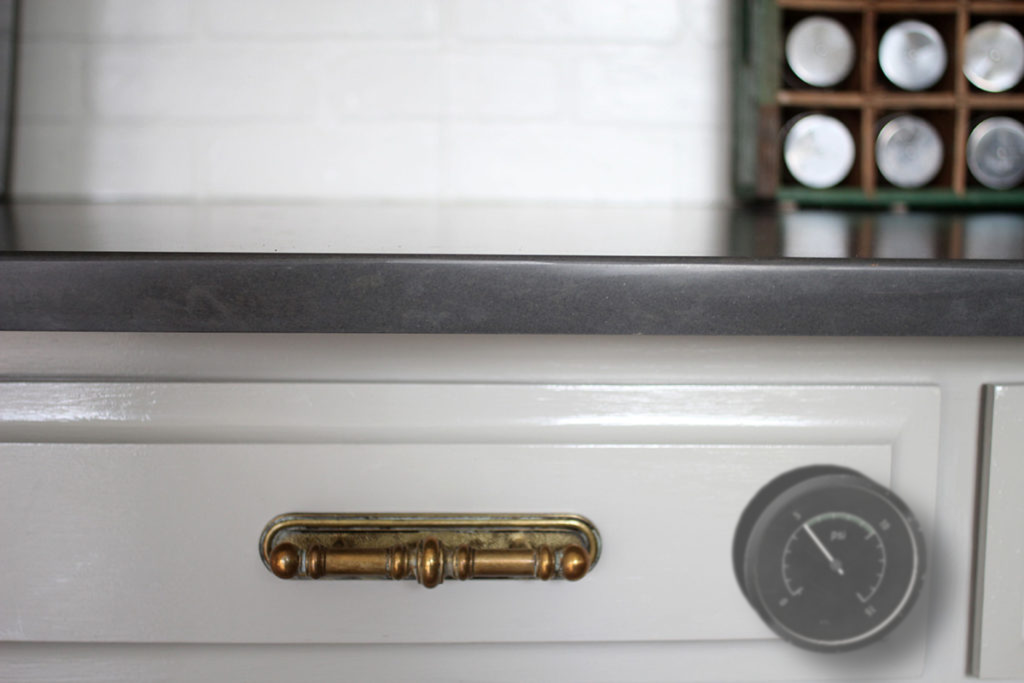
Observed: 5 psi
